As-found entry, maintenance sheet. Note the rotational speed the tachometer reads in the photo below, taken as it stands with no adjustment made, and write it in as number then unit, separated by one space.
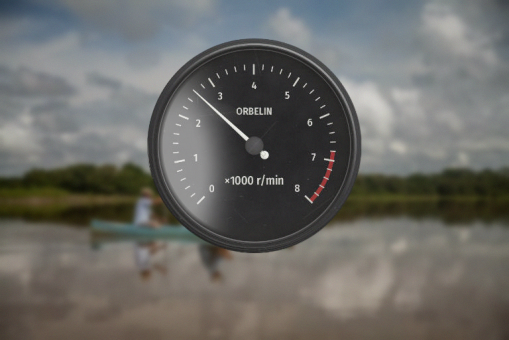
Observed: 2600 rpm
